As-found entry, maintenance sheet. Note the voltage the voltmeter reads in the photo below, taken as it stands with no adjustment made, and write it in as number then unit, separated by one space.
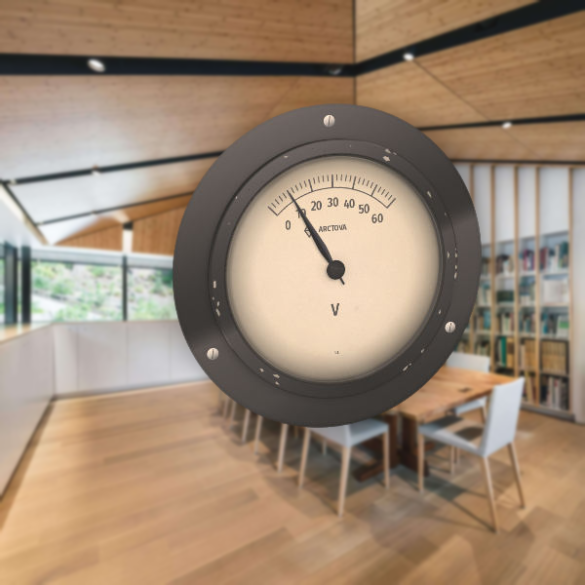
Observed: 10 V
